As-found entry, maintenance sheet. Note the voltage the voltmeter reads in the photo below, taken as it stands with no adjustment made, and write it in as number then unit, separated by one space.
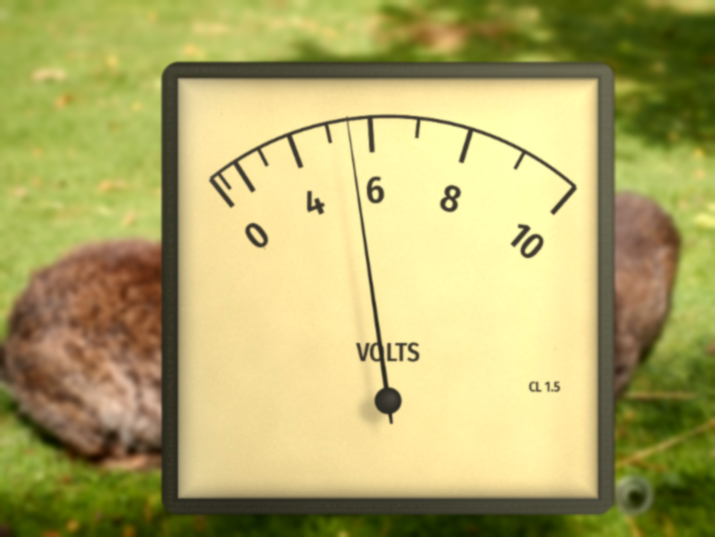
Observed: 5.5 V
